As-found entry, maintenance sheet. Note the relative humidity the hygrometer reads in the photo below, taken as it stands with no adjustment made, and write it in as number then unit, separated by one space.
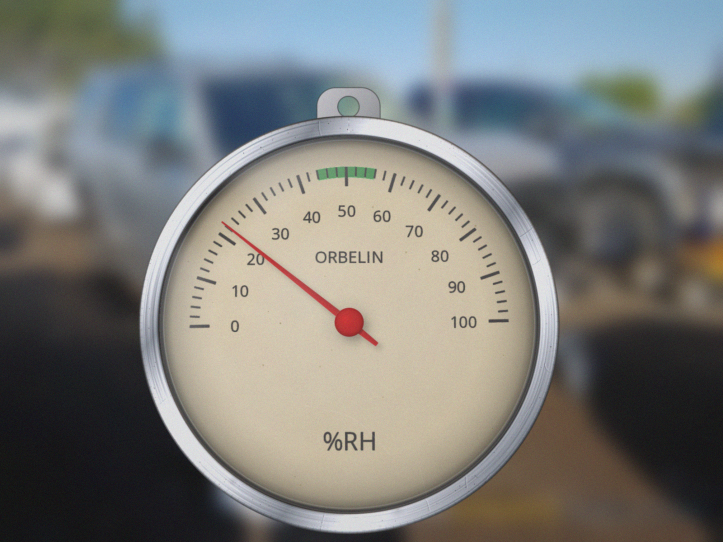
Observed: 22 %
